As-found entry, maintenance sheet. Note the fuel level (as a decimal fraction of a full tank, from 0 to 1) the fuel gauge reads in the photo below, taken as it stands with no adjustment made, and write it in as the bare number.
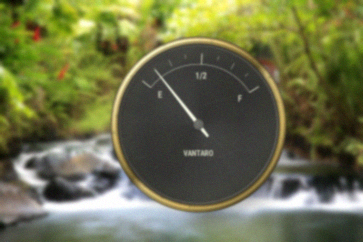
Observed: 0.125
